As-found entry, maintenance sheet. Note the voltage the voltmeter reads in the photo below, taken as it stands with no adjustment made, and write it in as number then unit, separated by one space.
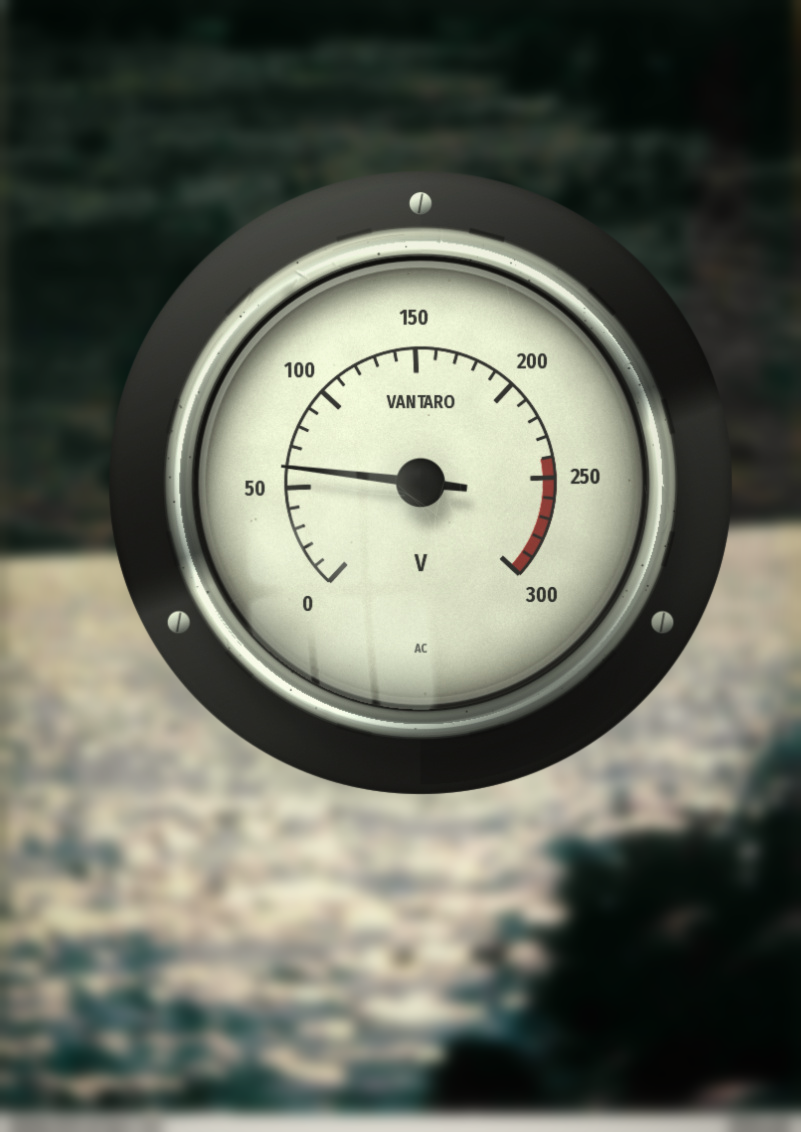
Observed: 60 V
